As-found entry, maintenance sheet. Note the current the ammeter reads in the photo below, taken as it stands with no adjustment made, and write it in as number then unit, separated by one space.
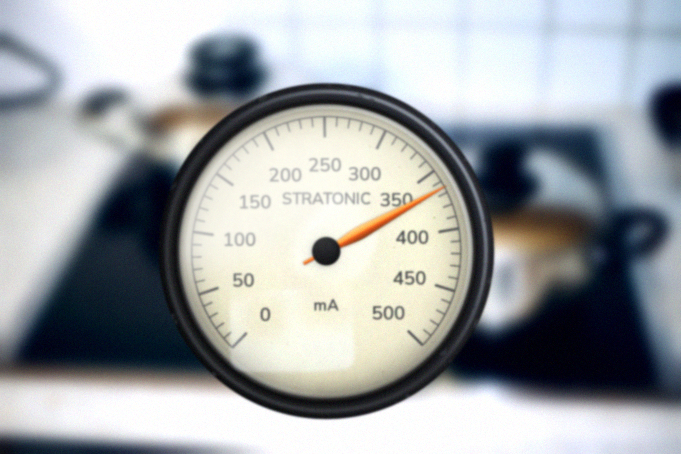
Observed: 365 mA
